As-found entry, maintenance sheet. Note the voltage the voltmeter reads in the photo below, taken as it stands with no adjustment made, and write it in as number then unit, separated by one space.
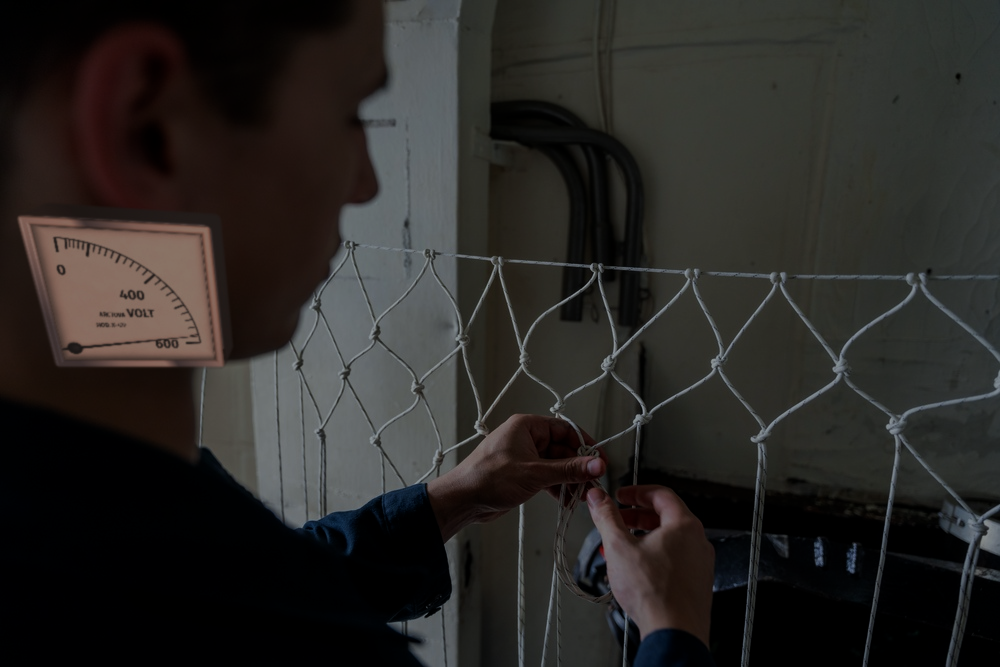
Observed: 580 V
